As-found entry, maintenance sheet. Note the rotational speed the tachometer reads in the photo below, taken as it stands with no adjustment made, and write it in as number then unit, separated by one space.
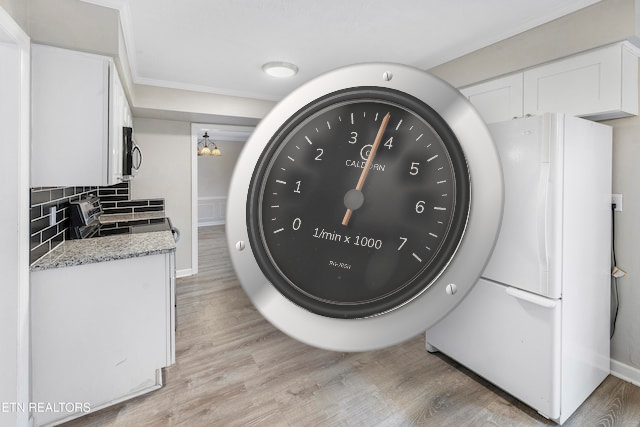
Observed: 3750 rpm
